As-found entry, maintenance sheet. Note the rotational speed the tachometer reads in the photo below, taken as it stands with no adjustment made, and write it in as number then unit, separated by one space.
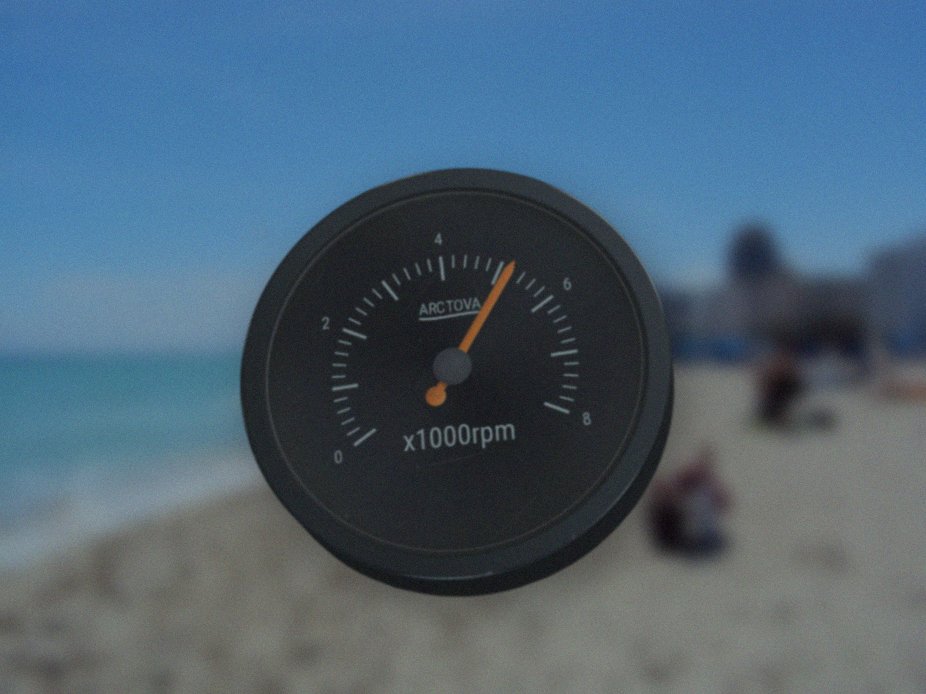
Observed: 5200 rpm
